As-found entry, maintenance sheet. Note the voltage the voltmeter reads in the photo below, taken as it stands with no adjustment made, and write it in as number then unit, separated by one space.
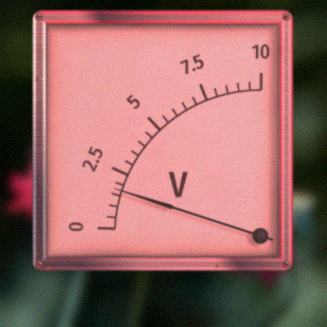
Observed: 1.75 V
